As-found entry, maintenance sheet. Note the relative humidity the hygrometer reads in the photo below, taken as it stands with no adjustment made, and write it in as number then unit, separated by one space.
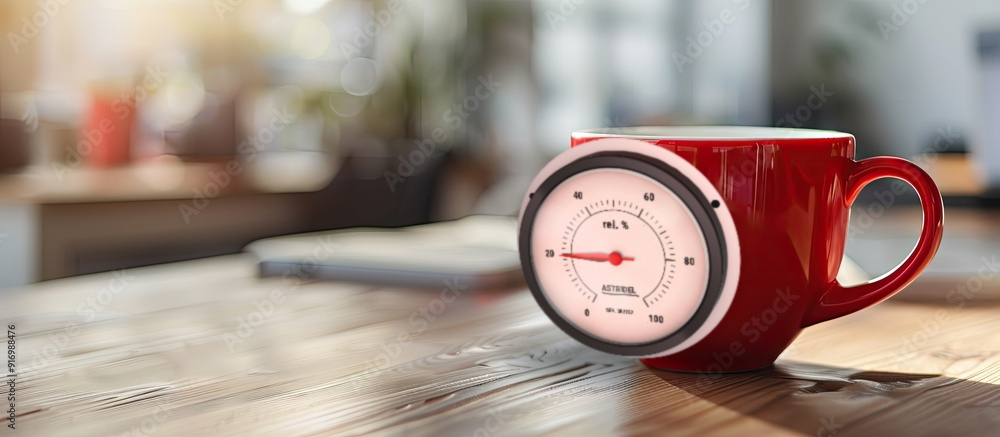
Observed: 20 %
